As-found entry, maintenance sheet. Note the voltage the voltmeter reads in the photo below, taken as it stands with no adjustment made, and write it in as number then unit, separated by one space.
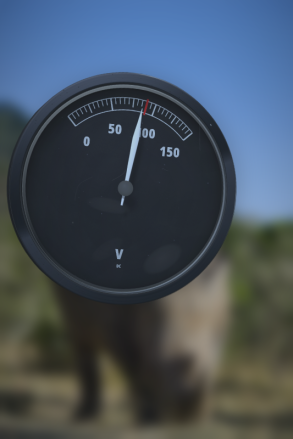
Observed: 85 V
